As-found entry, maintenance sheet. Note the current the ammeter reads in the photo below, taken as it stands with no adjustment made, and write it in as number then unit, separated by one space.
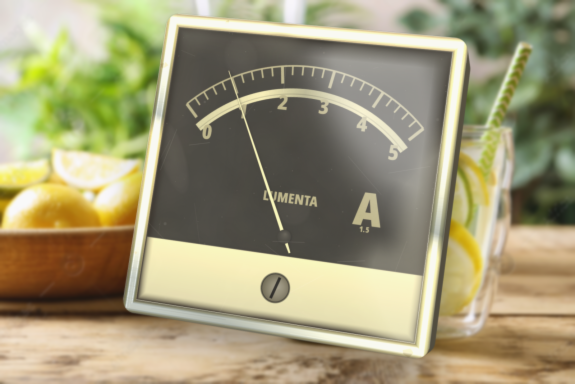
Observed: 1 A
